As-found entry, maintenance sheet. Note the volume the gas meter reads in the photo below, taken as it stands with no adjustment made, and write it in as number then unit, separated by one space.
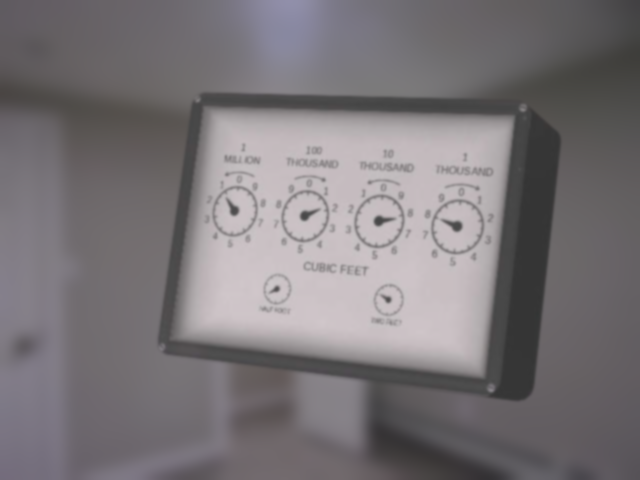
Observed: 117800 ft³
